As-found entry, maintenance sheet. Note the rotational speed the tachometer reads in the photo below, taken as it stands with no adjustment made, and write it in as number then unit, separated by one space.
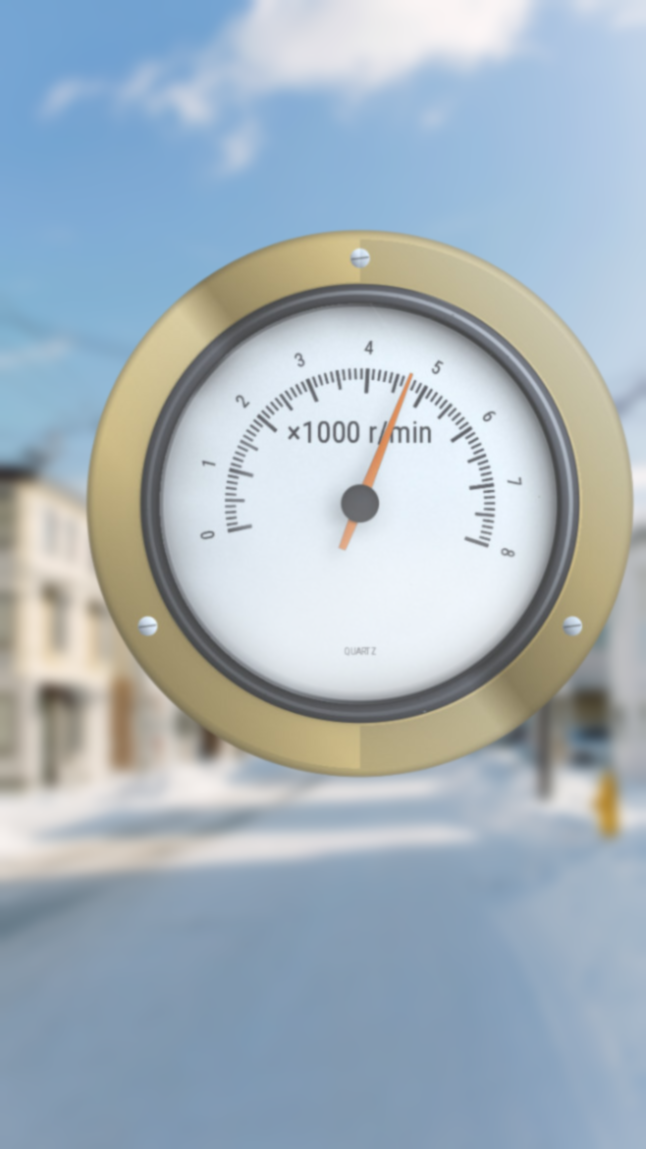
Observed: 4700 rpm
